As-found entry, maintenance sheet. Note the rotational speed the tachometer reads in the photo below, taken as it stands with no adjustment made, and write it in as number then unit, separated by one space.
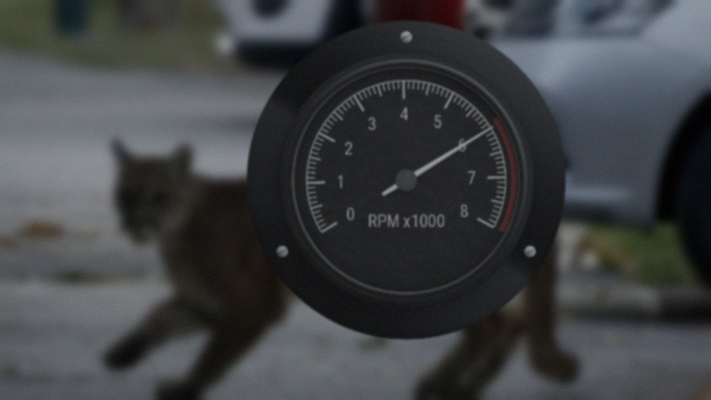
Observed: 6000 rpm
